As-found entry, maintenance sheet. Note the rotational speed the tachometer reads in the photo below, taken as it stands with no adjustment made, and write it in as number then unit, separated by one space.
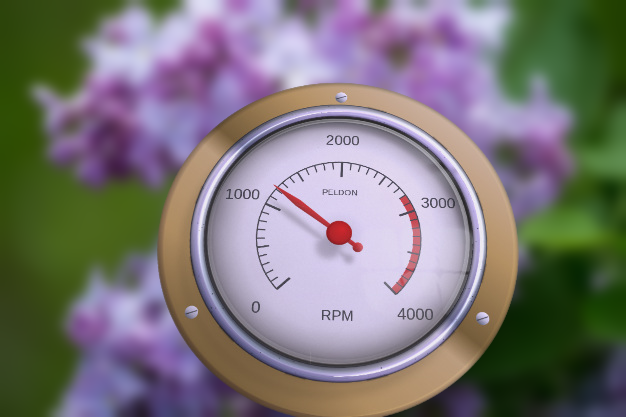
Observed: 1200 rpm
